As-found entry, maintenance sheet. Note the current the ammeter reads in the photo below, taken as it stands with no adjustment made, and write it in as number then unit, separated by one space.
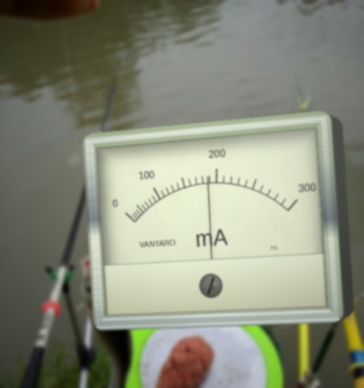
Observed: 190 mA
